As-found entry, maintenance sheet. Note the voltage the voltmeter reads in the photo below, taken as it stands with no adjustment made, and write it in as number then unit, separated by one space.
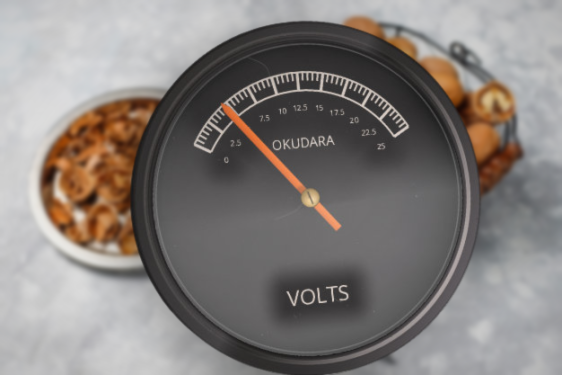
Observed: 4.5 V
